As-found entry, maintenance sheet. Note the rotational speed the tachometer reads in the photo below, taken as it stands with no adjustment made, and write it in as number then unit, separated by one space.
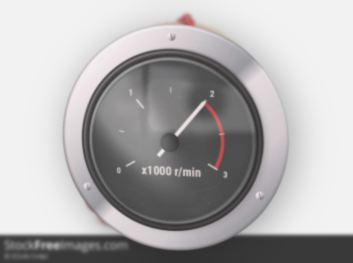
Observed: 2000 rpm
